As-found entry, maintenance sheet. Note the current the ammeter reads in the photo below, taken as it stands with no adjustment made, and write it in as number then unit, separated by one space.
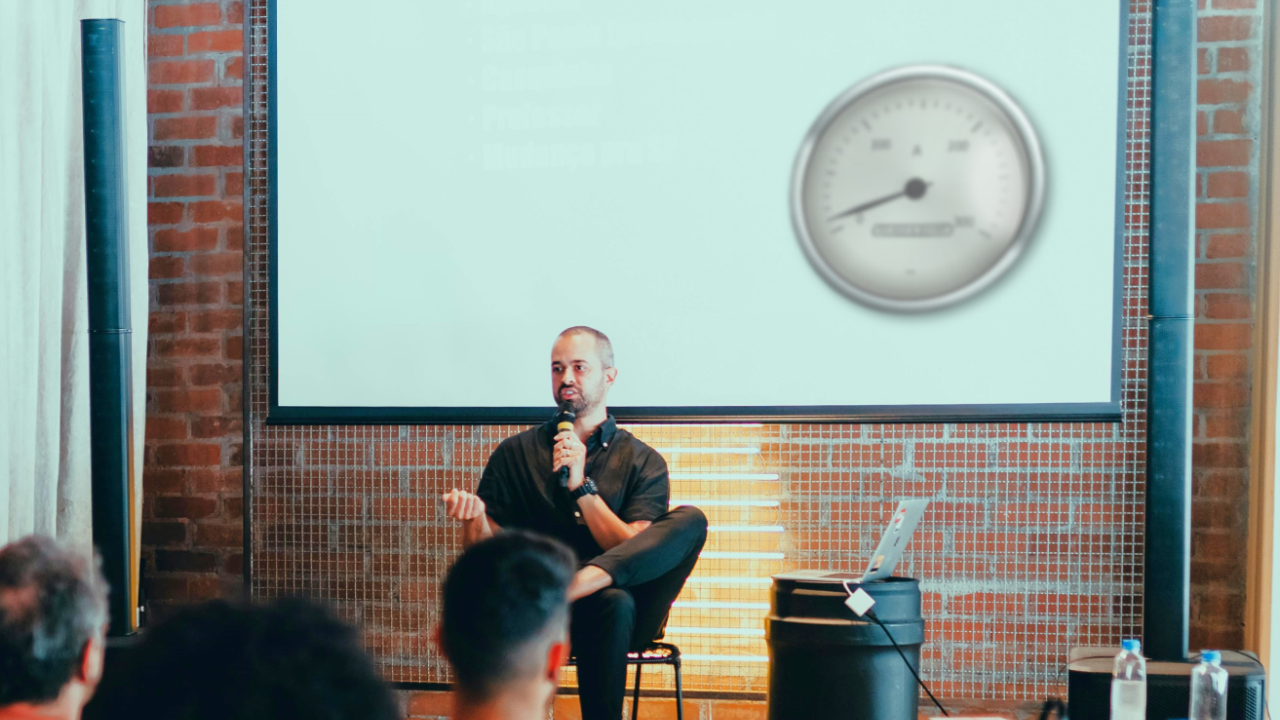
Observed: 10 A
